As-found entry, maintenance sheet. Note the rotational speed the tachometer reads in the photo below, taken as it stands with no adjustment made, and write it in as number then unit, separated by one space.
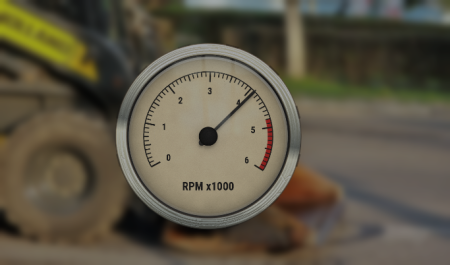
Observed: 4100 rpm
